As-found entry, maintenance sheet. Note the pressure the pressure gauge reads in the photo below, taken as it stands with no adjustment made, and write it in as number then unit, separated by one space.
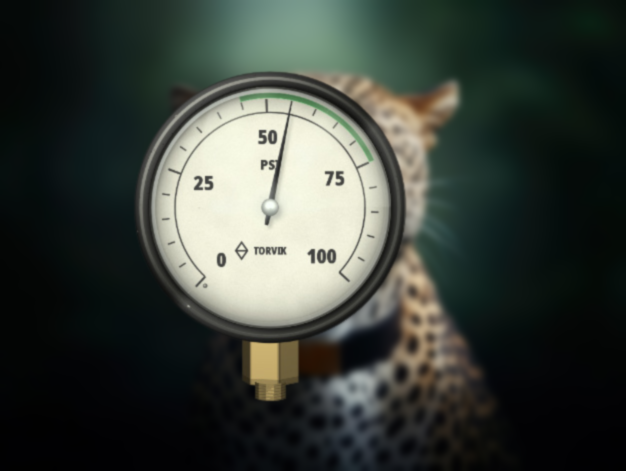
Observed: 55 psi
